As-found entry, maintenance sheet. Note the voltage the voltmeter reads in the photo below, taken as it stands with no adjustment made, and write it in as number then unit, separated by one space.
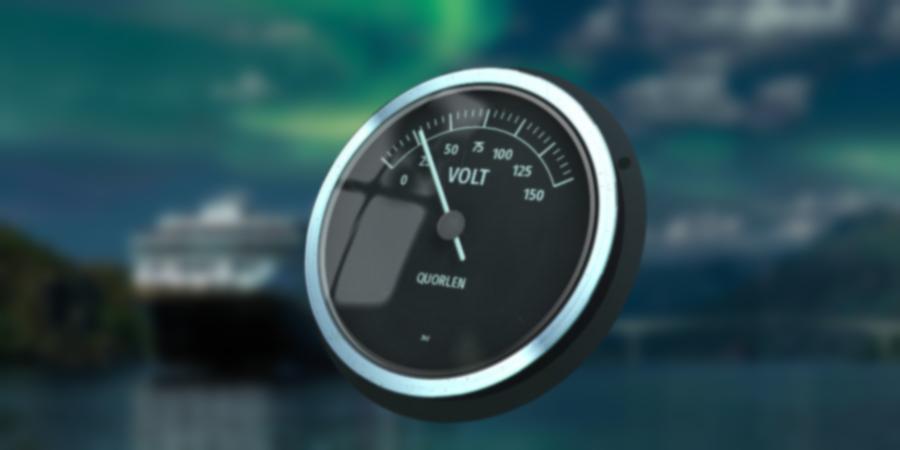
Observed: 30 V
